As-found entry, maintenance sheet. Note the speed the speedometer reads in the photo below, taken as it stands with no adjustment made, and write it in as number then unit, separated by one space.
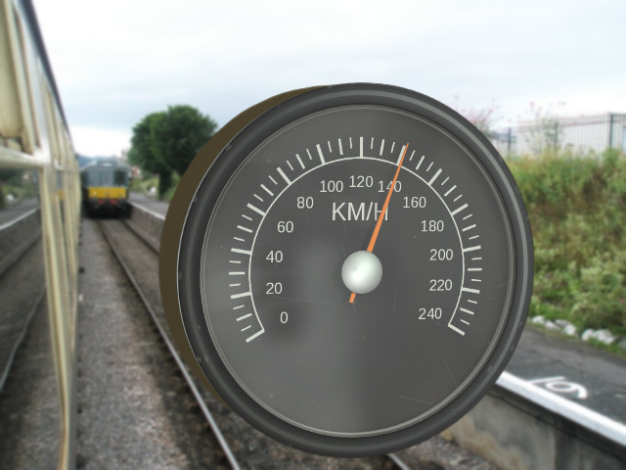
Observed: 140 km/h
